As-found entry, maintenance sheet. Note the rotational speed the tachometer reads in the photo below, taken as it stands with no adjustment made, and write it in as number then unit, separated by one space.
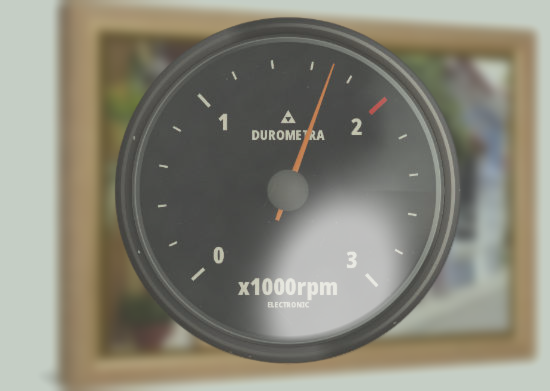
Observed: 1700 rpm
